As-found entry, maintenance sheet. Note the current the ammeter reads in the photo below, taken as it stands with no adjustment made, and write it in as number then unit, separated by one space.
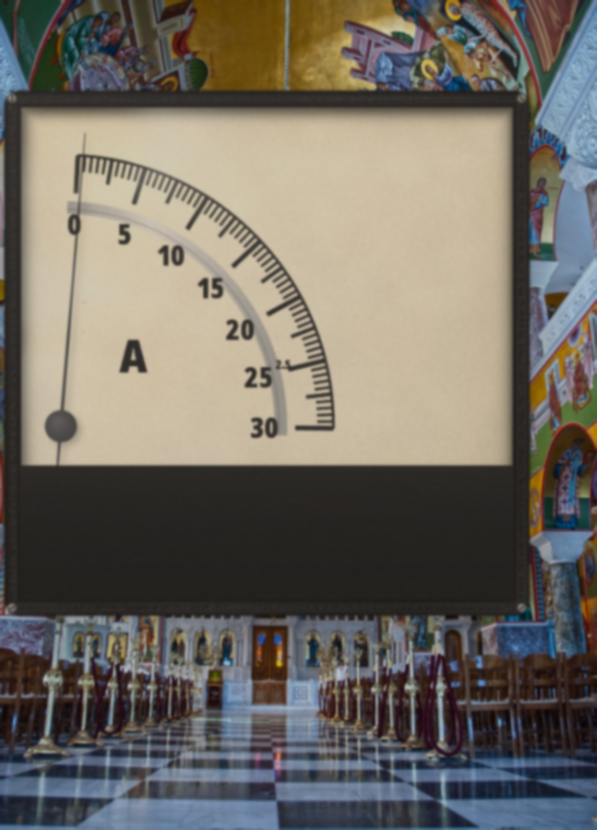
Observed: 0.5 A
